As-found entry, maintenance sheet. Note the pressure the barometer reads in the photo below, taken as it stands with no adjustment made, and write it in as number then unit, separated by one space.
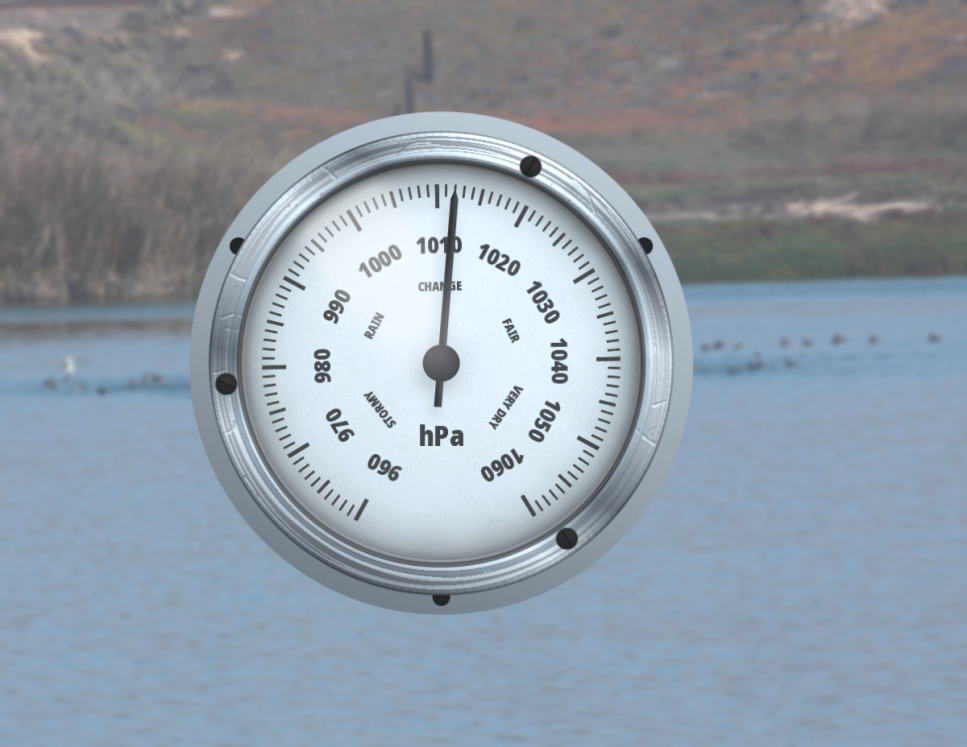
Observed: 1012 hPa
